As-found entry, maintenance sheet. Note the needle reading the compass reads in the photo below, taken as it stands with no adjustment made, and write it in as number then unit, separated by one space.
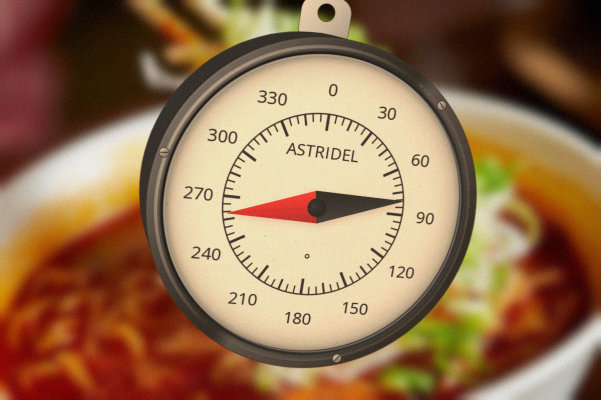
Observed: 260 °
